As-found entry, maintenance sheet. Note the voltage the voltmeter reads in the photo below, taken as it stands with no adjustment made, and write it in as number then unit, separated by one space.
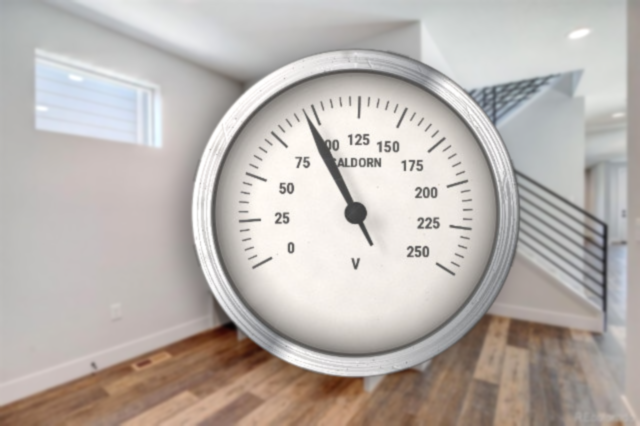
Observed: 95 V
